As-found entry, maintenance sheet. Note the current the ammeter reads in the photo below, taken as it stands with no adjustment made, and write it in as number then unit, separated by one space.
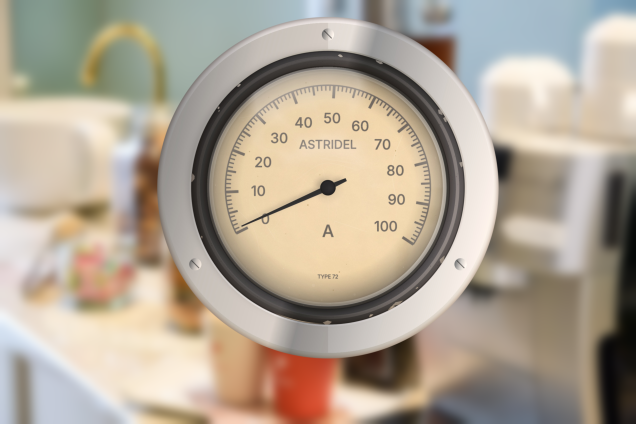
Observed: 1 A
